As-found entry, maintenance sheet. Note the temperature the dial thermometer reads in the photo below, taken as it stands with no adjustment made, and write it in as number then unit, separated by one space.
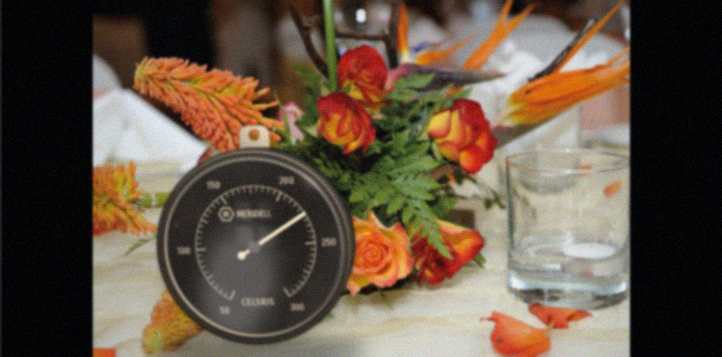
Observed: 225 °C
